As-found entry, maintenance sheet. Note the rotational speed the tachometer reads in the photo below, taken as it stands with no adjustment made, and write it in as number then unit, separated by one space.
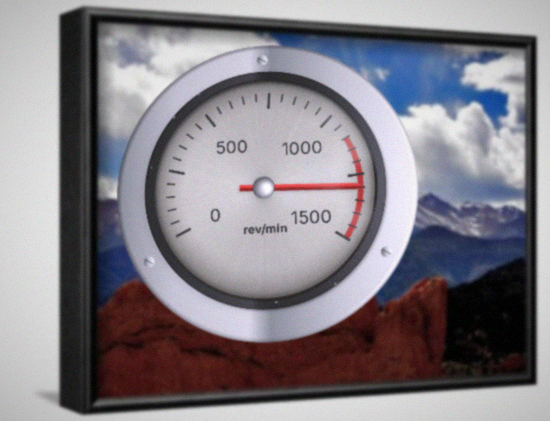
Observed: 1300 rpm
